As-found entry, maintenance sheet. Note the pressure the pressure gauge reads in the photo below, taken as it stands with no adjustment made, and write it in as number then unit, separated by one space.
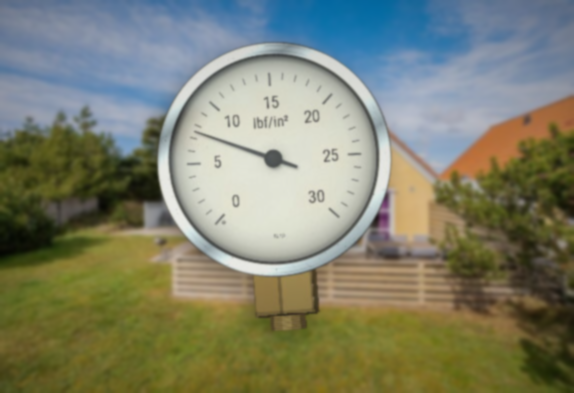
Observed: 7.5 psi
